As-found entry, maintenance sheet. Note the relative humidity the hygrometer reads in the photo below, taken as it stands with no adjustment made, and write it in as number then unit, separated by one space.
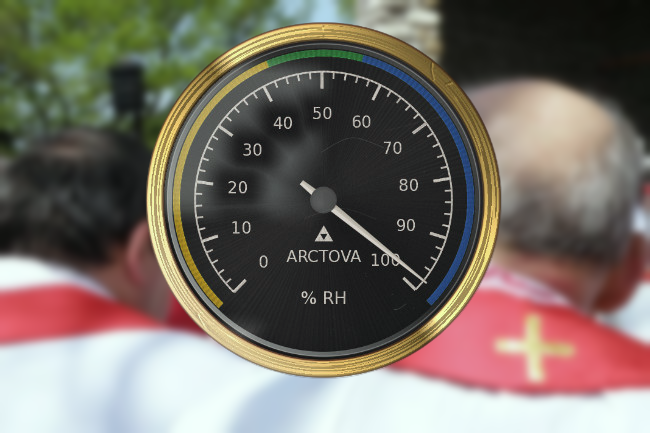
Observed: 98 %
